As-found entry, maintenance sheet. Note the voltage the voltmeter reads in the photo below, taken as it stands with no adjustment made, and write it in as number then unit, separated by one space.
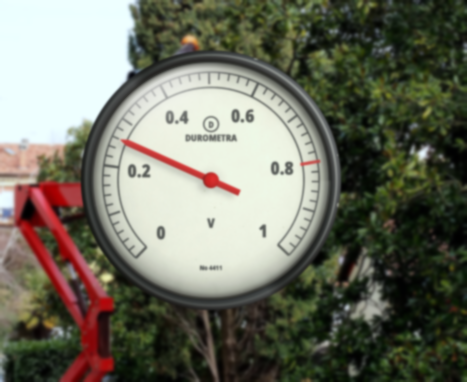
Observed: 0.26 V
